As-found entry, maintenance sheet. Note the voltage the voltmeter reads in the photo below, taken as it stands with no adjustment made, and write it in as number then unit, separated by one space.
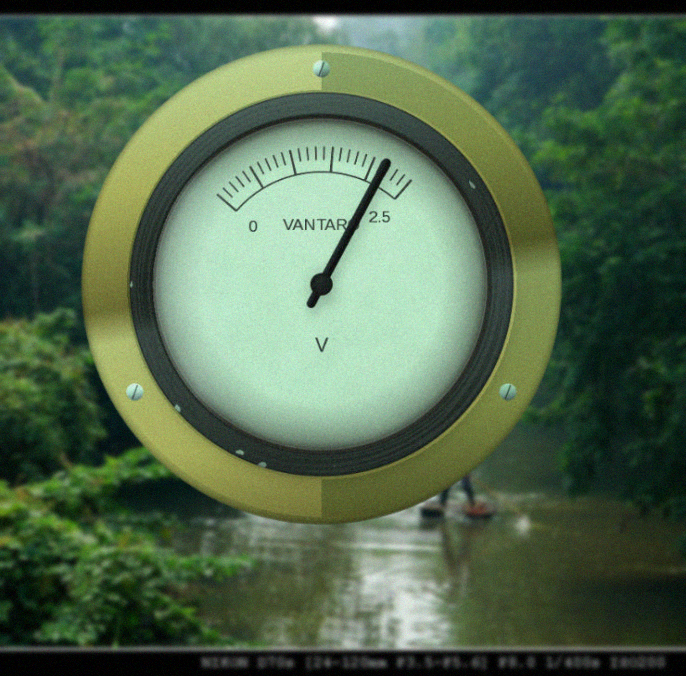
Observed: 2.15 V
